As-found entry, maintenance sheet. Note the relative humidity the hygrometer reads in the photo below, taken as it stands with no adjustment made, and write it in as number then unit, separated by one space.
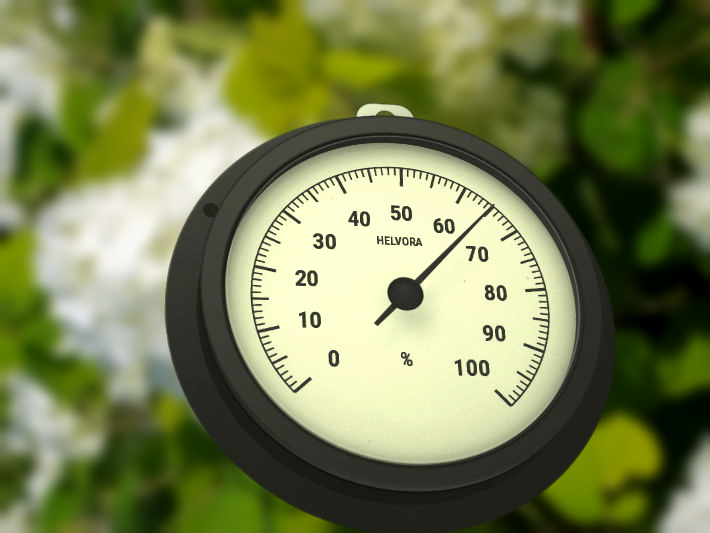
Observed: 65 %
